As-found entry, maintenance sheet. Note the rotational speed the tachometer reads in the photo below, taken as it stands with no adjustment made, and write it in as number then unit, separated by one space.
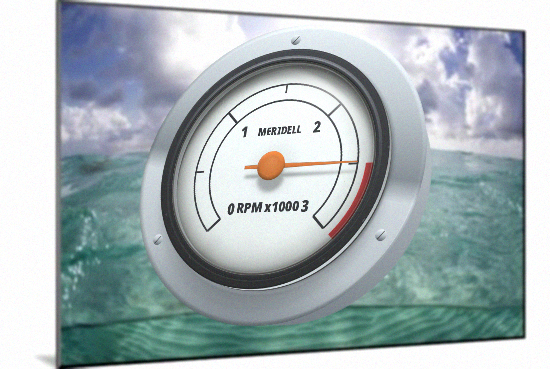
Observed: 2500 rpm
